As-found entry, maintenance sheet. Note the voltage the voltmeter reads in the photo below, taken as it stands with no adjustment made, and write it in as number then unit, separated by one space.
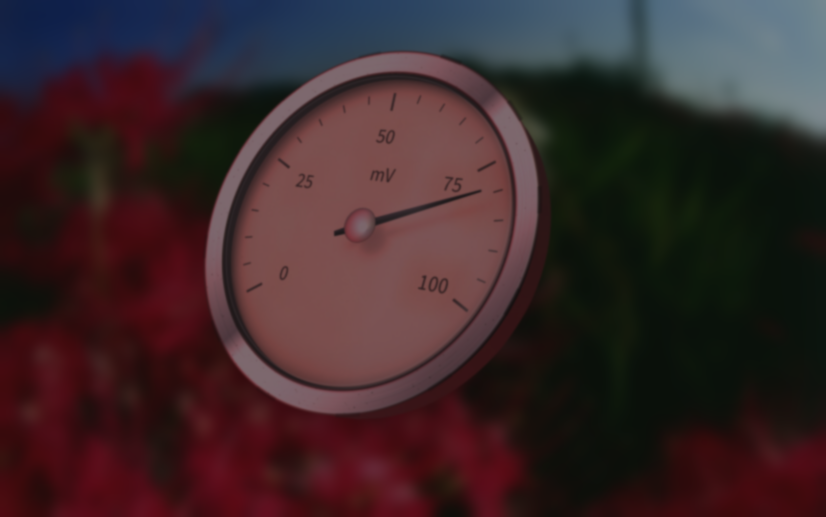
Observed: 80 mV
